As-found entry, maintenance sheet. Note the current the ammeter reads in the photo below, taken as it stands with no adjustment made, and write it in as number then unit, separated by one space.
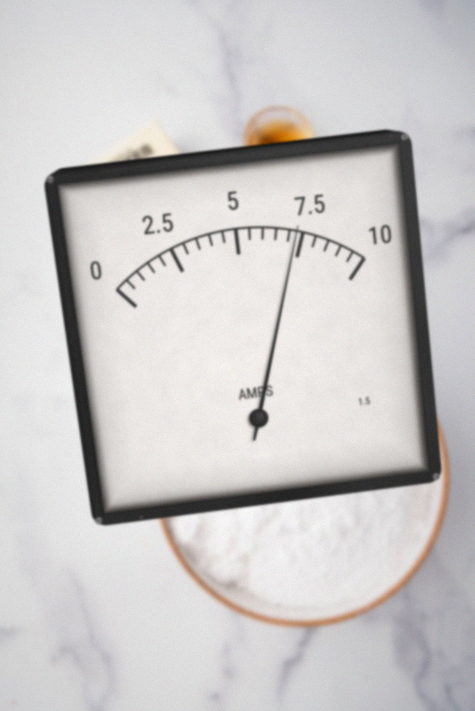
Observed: 7.25 A
